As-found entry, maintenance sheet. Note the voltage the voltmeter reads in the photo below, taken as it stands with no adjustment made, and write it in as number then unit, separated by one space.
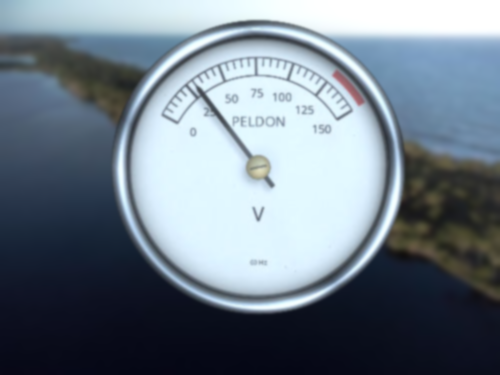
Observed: 30 V
